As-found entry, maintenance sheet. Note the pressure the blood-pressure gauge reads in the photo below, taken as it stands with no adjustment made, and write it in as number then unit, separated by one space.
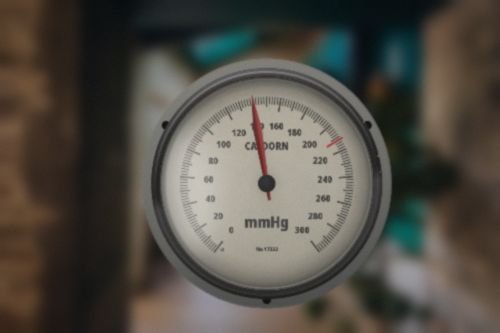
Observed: 140 mmHg
